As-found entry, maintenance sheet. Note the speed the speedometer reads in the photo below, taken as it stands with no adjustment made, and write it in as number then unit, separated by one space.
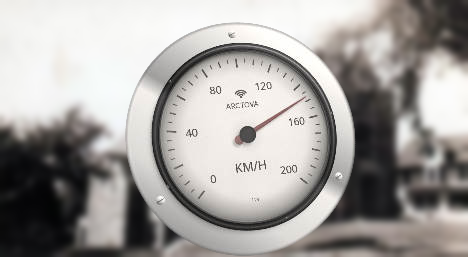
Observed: 147.5 km/h
